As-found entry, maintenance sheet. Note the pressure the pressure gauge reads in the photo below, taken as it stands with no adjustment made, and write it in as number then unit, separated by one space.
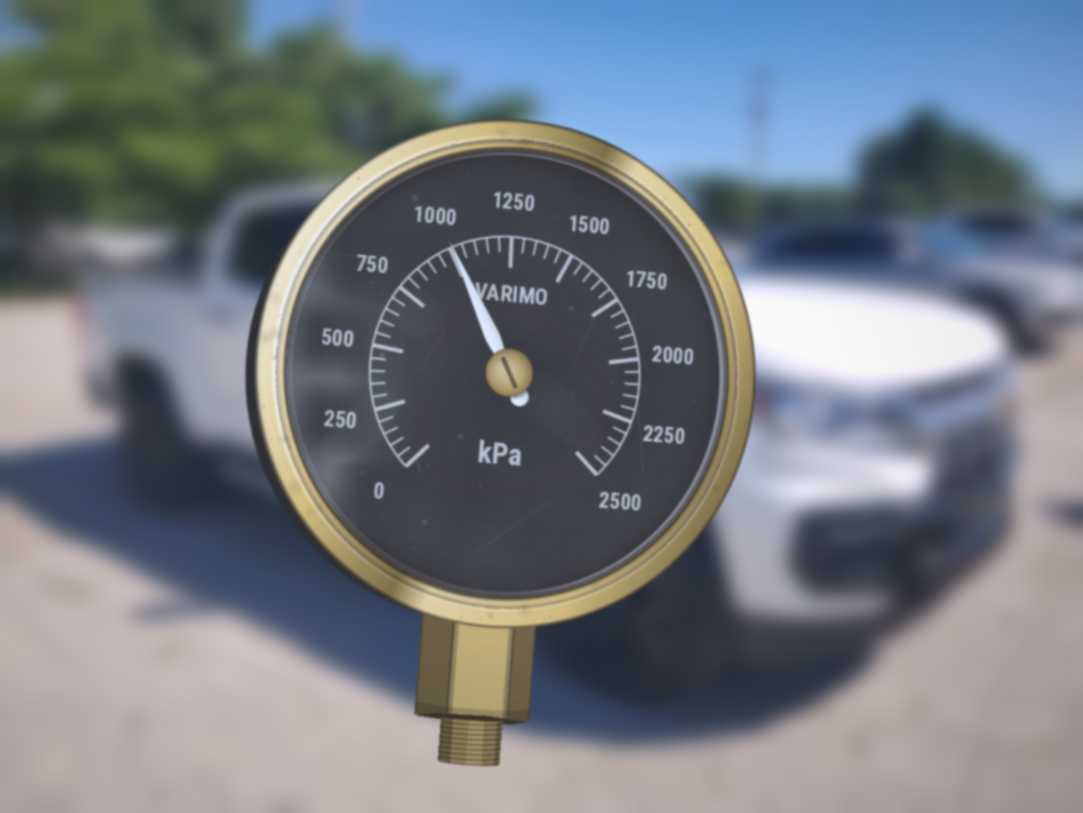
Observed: 1000 kPa
